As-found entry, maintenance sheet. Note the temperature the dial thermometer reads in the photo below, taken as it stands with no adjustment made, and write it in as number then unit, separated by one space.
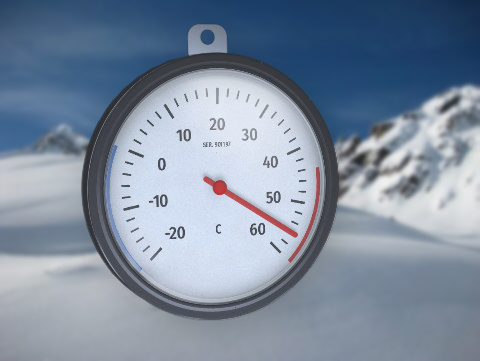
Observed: 56 °C
